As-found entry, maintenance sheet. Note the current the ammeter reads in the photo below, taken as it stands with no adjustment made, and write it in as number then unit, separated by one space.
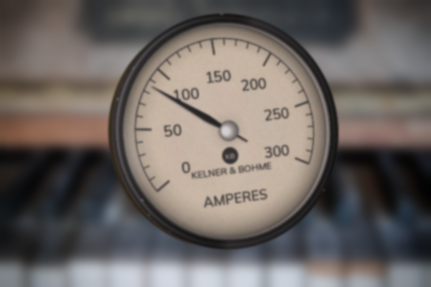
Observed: 85 A
